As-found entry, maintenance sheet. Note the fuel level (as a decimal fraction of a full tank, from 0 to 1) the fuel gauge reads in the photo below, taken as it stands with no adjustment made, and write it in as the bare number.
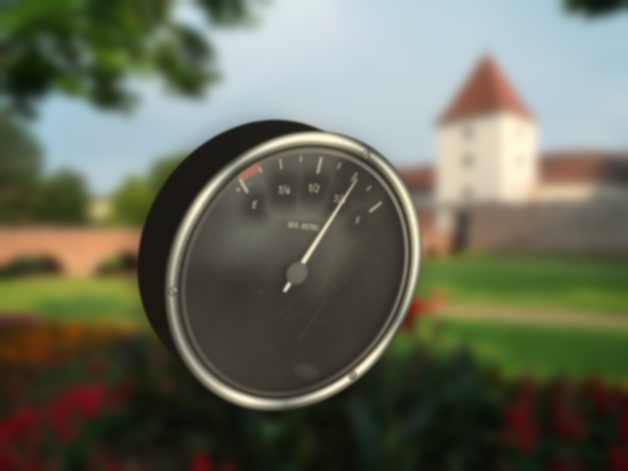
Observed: 0.75
